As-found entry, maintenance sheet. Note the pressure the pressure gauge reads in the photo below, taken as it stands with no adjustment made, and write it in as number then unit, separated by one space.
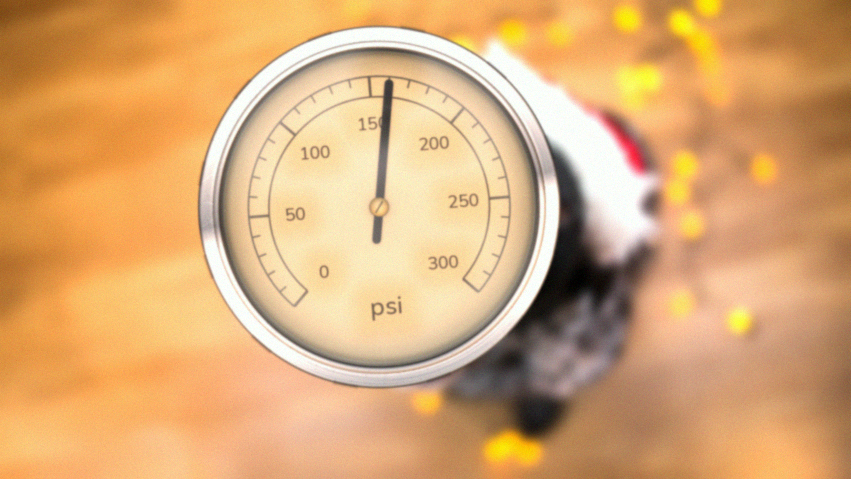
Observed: 160 psi
